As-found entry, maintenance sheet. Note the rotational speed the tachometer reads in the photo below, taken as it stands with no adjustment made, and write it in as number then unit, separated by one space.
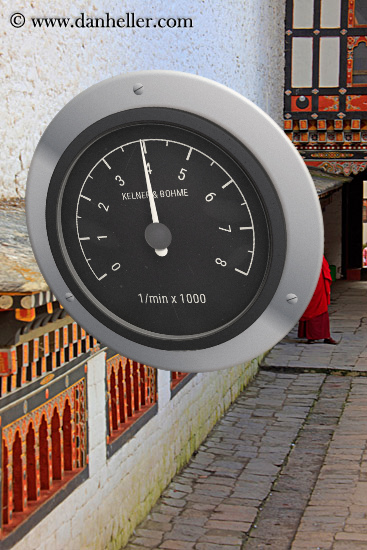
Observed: 4000 rpm
